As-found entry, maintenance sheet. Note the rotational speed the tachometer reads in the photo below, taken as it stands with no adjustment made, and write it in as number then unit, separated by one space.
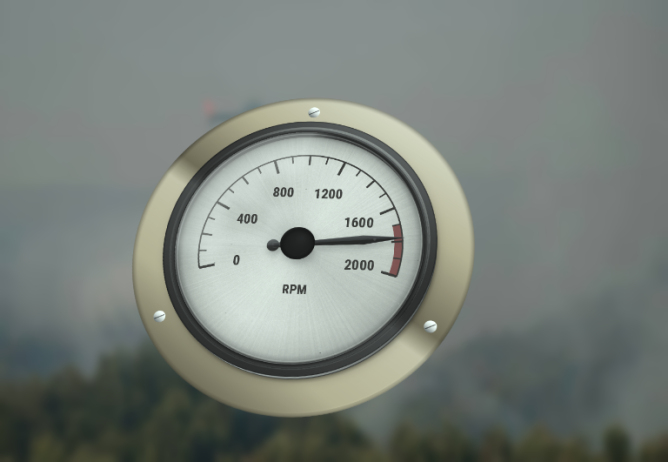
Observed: 1800 rpm
